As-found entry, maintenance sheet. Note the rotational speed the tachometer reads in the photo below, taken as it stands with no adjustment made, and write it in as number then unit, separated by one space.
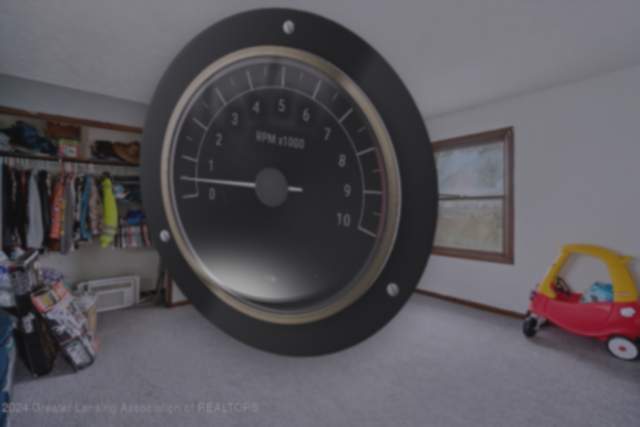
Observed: 500 rpm
